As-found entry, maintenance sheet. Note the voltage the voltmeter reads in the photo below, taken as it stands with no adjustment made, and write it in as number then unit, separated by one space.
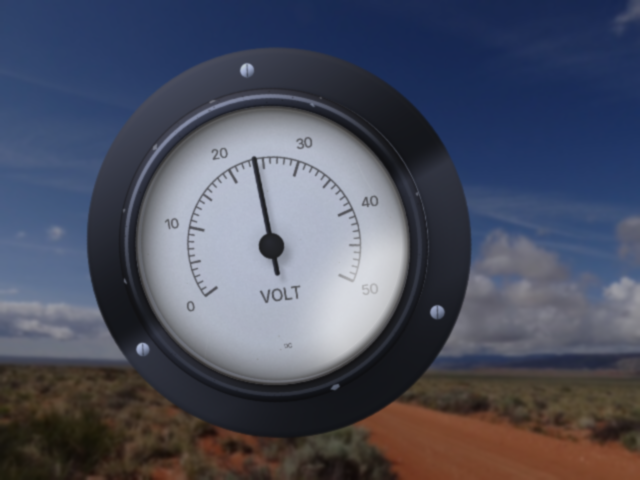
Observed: 24 V
